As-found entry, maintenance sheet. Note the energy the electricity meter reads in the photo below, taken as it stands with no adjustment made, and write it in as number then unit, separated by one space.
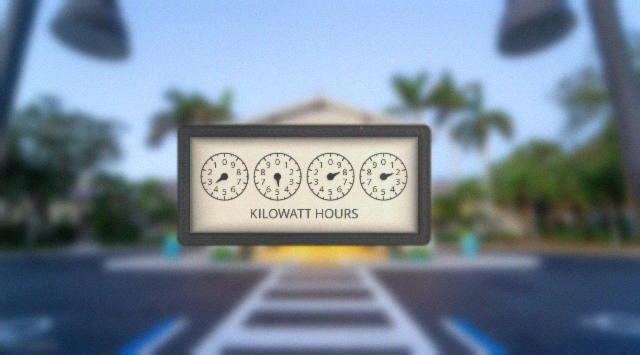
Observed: 3482 kWh
